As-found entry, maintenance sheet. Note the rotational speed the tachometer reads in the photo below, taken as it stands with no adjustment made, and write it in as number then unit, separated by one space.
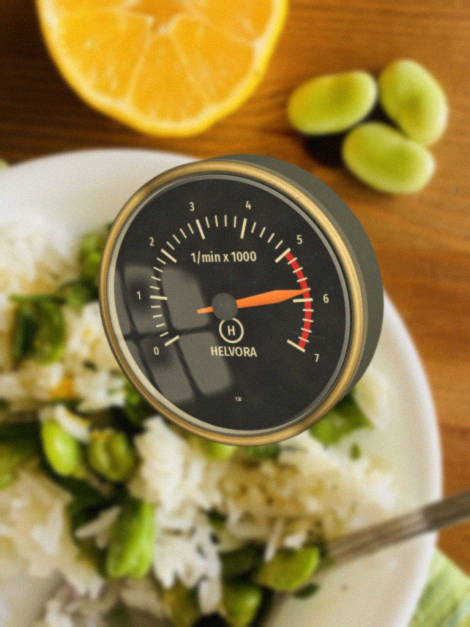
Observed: 5800 rpm
